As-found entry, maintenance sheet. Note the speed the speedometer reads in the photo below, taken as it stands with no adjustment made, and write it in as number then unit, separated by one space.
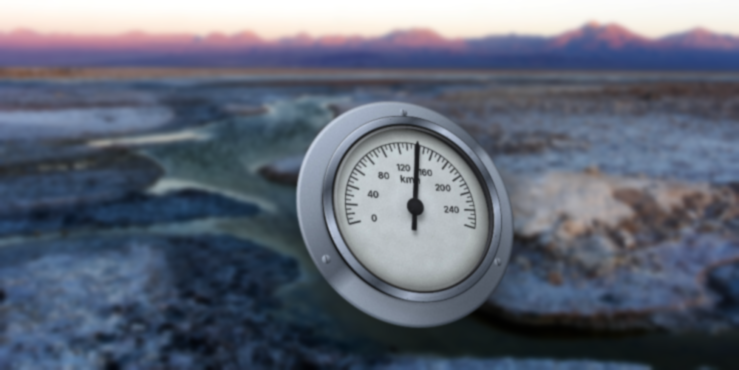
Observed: 140 km/h
